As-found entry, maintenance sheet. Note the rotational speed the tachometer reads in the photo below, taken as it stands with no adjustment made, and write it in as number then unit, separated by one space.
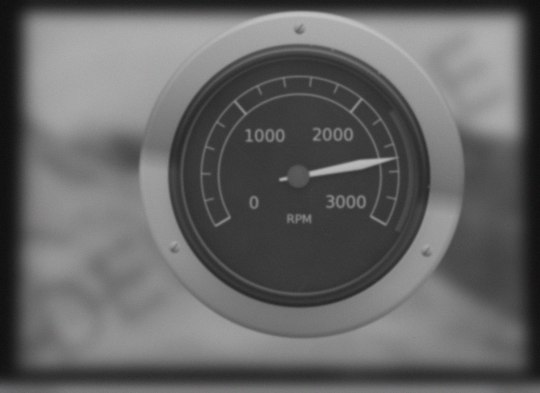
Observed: 2500 rpm
